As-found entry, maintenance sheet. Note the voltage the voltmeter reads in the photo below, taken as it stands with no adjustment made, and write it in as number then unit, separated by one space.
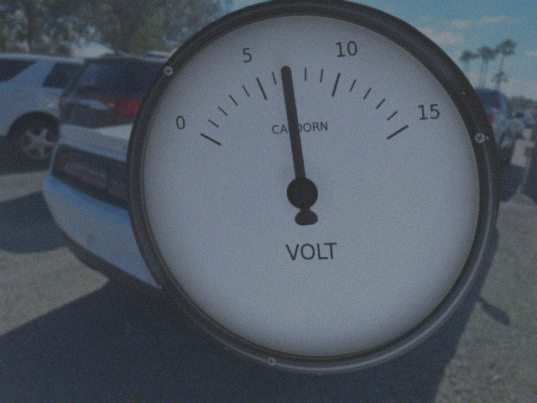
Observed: 7 V
